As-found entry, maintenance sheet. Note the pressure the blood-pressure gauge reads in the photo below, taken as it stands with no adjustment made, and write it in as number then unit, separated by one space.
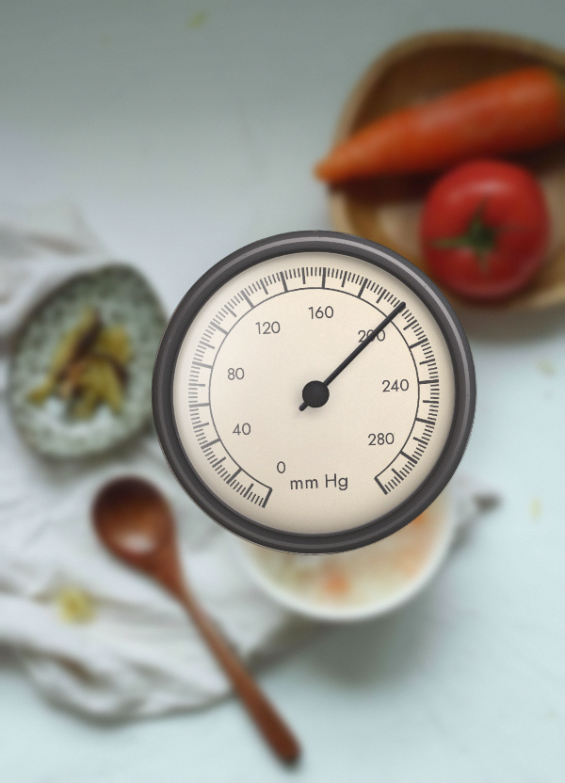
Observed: 200 mmHg
